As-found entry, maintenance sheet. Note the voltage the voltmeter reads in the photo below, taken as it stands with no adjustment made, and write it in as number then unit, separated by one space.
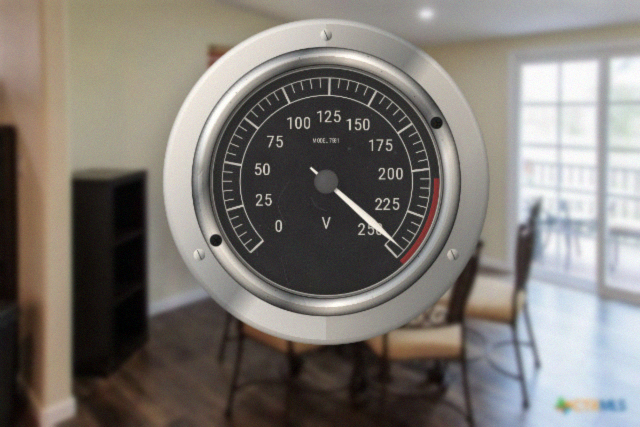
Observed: 245 V
